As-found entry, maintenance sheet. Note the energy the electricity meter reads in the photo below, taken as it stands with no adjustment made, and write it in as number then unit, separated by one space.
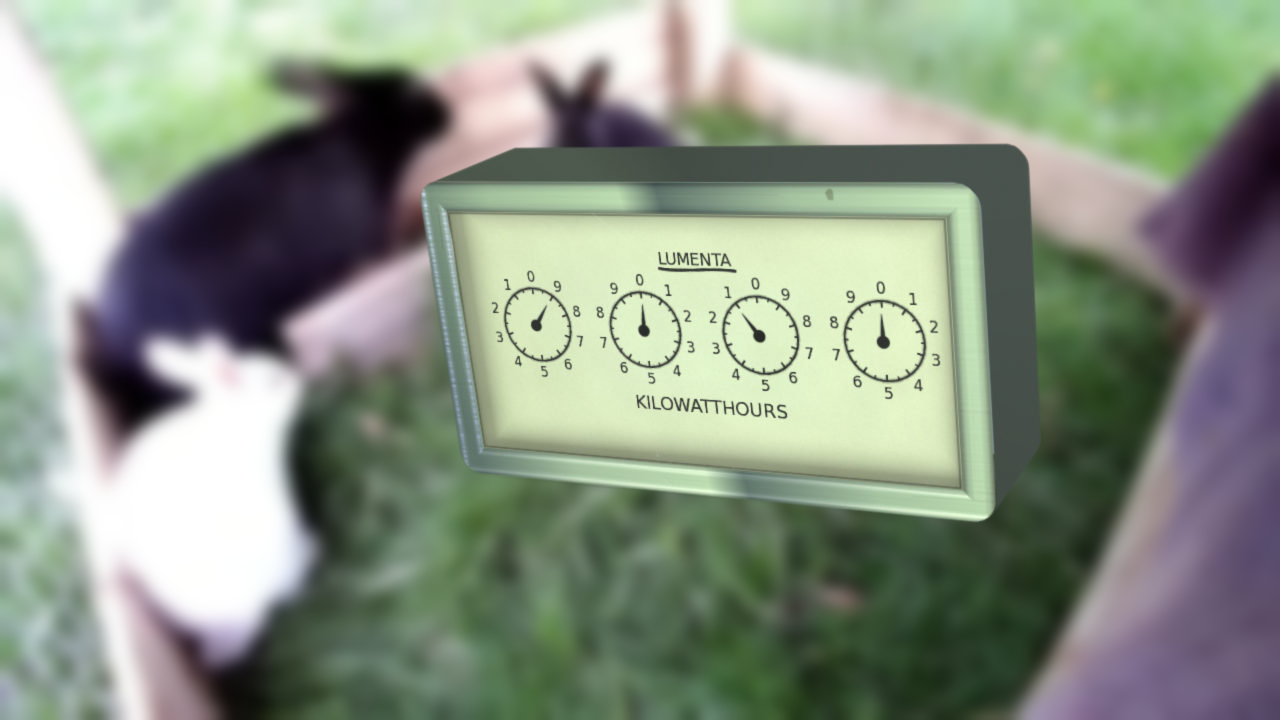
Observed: 9010 kWh
